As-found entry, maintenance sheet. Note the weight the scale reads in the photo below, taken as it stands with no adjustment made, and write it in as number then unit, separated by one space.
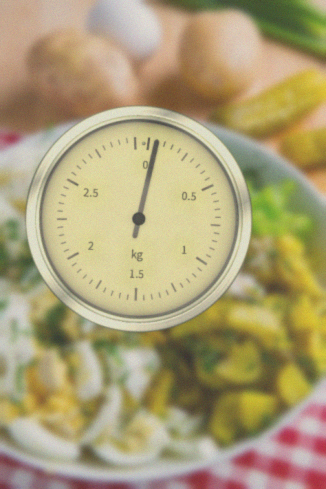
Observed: 0.05 kg
